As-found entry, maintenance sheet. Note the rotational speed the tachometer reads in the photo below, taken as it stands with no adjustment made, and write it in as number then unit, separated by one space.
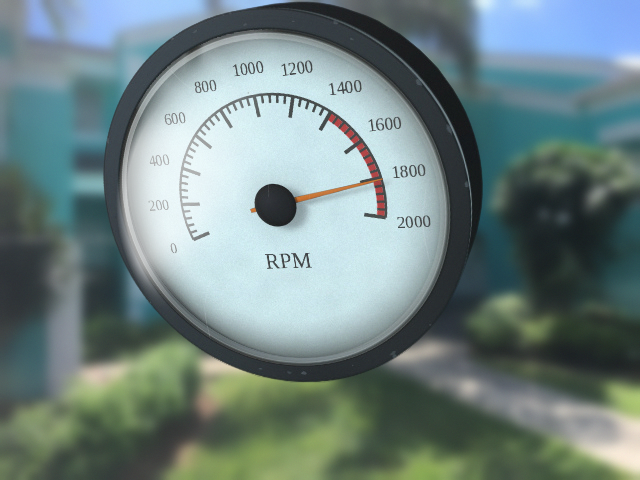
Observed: 1800 rpm
